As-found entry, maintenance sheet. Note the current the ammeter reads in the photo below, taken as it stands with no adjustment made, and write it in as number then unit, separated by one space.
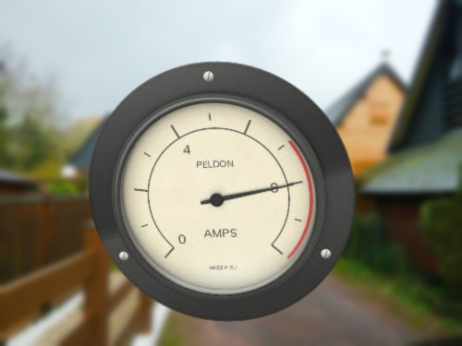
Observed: 8 A
